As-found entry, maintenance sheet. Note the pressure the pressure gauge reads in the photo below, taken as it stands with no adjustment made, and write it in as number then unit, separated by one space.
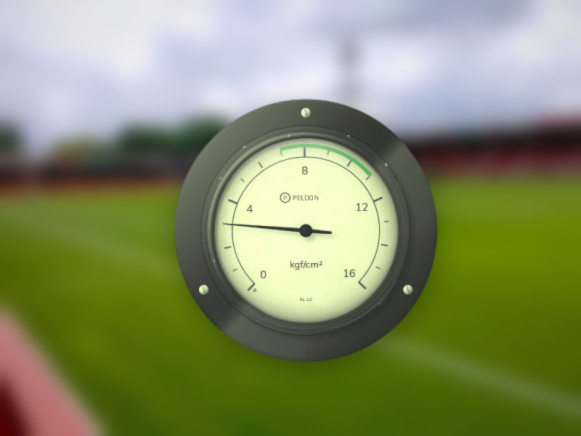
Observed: 3 kg/cm²
